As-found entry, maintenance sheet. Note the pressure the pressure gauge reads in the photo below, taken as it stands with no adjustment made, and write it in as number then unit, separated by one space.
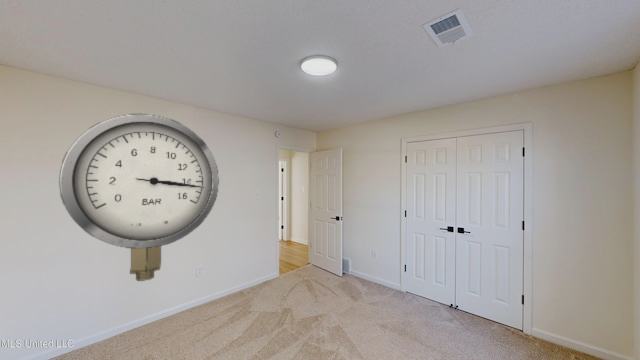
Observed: 14.5 bar
